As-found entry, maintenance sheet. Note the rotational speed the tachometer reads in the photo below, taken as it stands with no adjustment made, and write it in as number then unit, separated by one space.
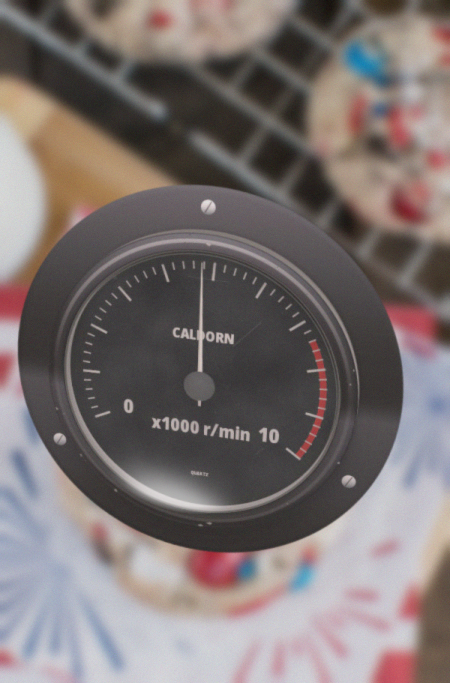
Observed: 4800 rpm
